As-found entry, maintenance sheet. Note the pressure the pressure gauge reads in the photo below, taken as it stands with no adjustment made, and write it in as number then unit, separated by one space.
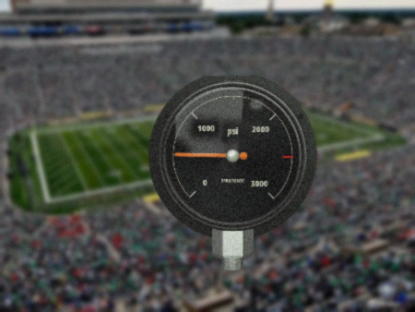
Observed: 500 psi
